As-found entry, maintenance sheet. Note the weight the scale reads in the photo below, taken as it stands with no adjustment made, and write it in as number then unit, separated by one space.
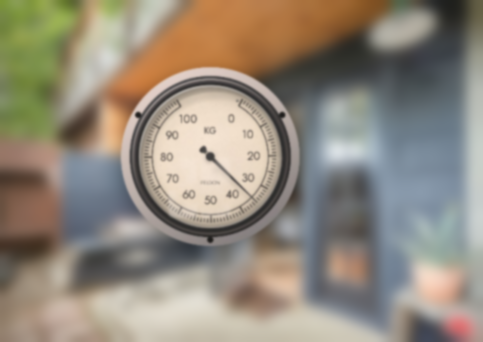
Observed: 35 kg
